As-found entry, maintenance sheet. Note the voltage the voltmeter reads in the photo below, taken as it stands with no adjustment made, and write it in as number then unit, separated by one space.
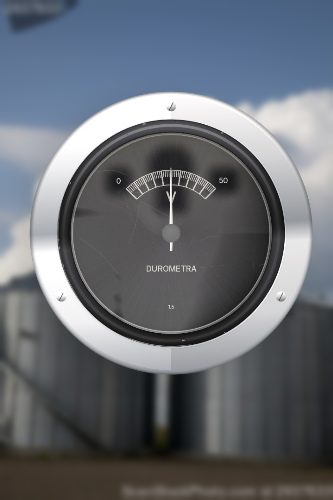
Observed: 25 V
